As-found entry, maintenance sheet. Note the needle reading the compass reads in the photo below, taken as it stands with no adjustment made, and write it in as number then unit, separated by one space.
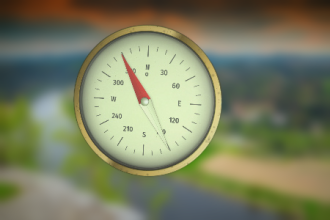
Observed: 330 °
